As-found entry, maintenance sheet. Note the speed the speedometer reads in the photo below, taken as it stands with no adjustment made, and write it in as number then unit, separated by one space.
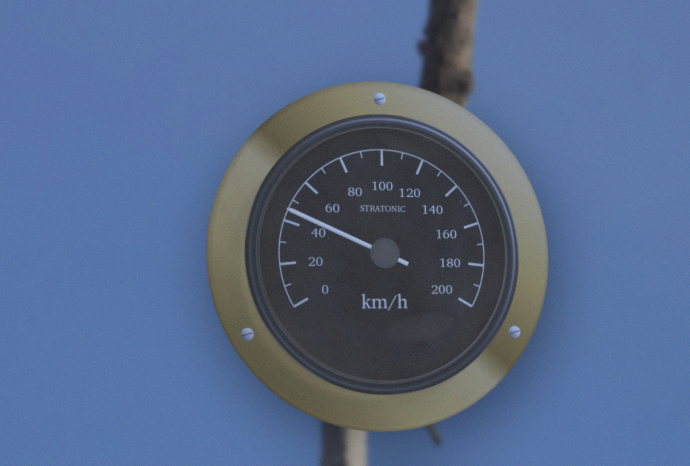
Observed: 45 km/h
